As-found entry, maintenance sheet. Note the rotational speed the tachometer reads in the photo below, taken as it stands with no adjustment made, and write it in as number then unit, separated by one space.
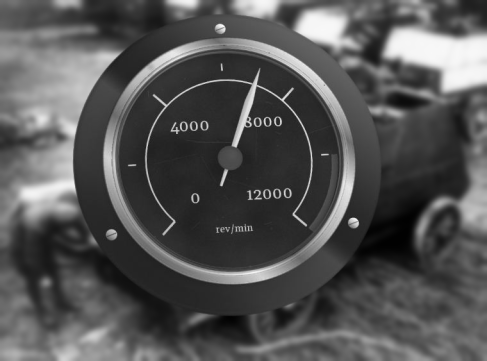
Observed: 7000 rpm
